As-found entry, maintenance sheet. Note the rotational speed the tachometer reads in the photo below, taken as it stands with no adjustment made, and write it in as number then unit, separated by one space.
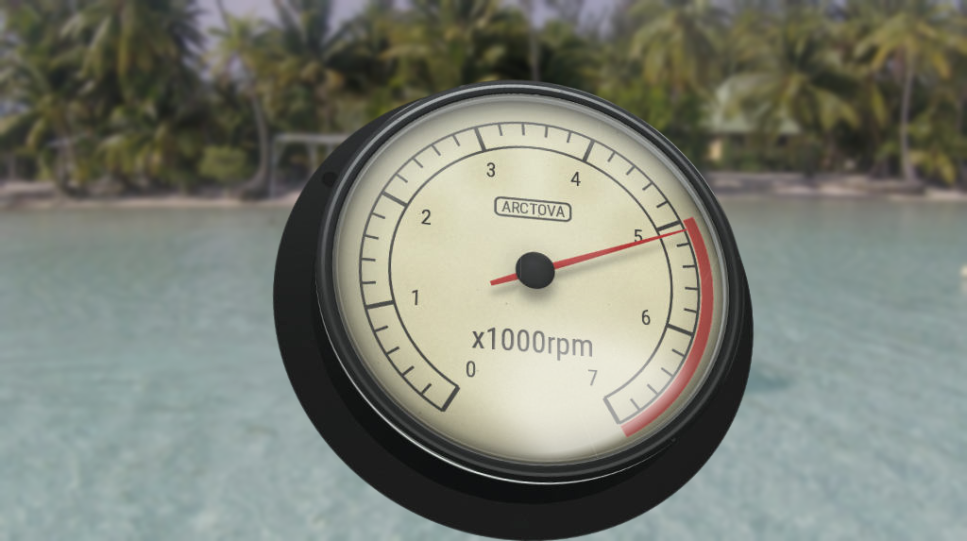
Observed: 5100 rpm
